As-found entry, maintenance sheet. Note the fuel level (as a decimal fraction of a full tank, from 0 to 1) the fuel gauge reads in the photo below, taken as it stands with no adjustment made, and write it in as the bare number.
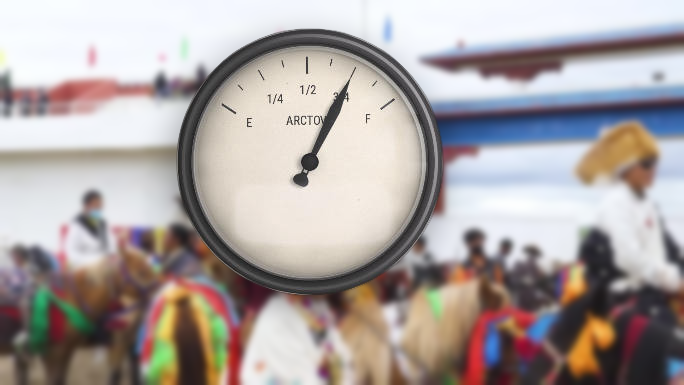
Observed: 0.75
